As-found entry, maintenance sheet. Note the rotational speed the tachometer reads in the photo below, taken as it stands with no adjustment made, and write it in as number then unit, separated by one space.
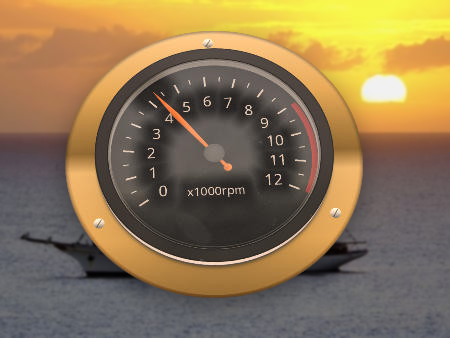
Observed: 4250 rpm
